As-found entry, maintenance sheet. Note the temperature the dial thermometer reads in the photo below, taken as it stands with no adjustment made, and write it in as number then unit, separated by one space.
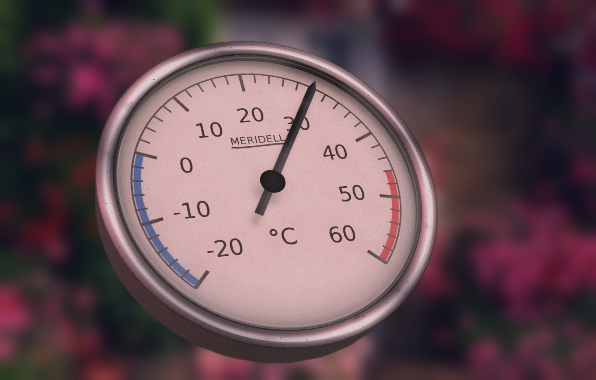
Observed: 30 °C
